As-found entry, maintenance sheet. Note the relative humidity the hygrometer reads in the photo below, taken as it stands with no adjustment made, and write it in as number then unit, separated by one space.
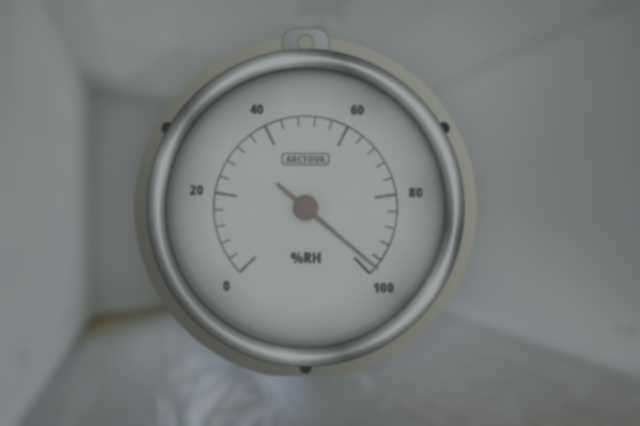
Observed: 98 %
